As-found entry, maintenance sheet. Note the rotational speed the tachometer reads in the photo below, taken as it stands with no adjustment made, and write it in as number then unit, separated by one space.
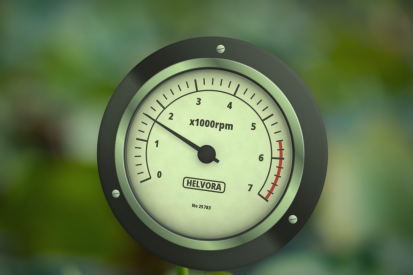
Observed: 1600 rpm
